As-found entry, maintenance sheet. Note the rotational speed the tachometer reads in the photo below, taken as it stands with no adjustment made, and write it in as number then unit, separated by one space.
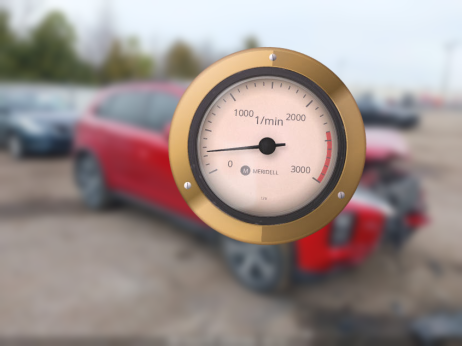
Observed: 250 rpm
